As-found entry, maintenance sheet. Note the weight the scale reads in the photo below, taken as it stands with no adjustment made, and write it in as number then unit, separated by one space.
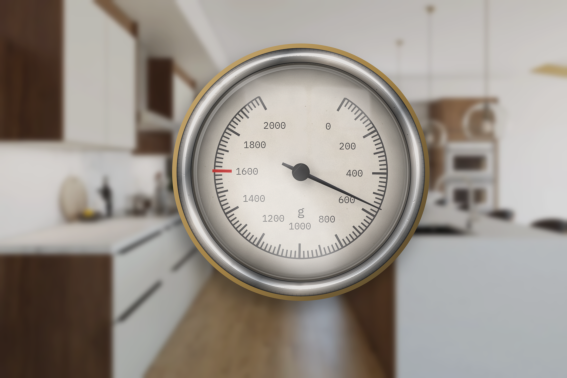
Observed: 560 g
